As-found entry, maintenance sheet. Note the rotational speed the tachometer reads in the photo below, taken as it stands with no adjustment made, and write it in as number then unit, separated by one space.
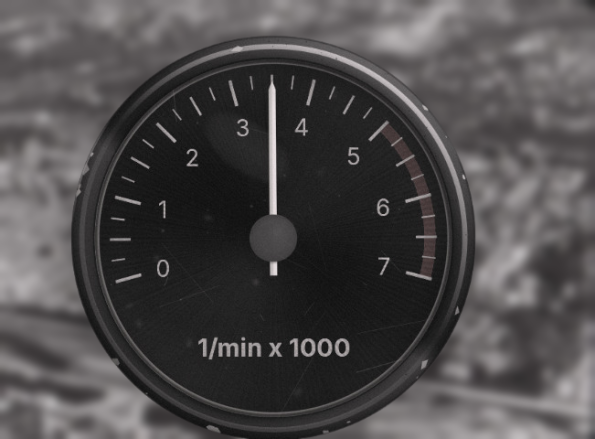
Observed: 3500 rpm
